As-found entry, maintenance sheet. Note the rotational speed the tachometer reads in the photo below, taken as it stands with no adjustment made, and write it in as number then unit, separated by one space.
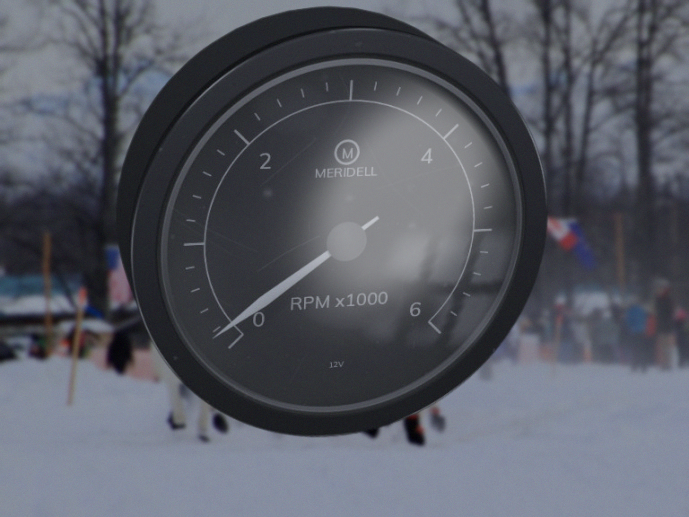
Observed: 200 rpm
